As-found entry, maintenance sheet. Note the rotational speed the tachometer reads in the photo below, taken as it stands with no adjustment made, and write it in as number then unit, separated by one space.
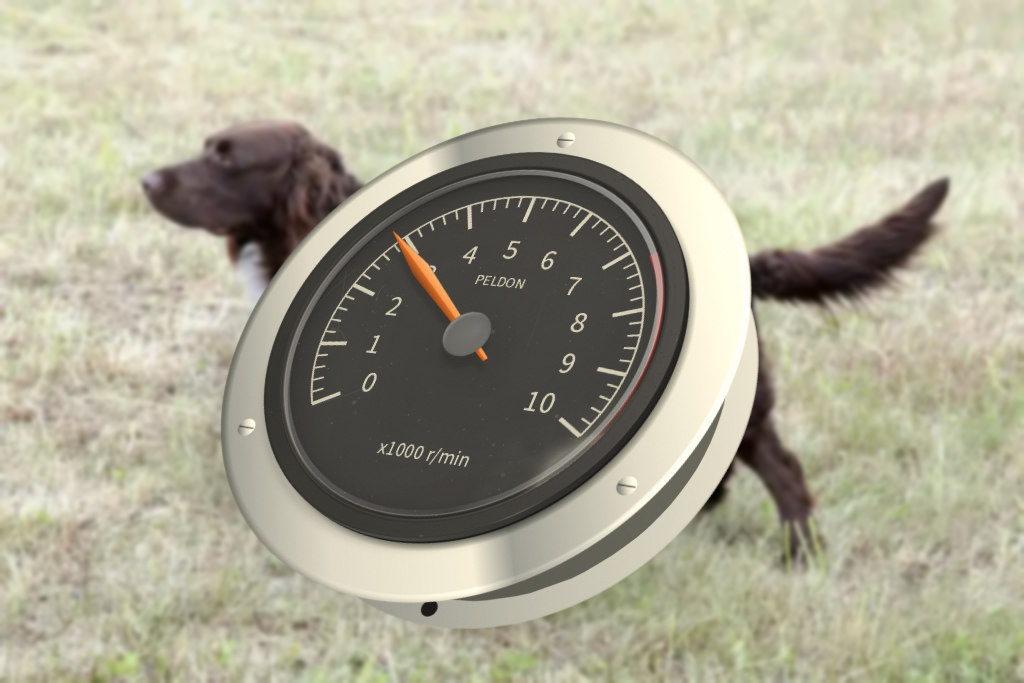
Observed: 2900 rpm
